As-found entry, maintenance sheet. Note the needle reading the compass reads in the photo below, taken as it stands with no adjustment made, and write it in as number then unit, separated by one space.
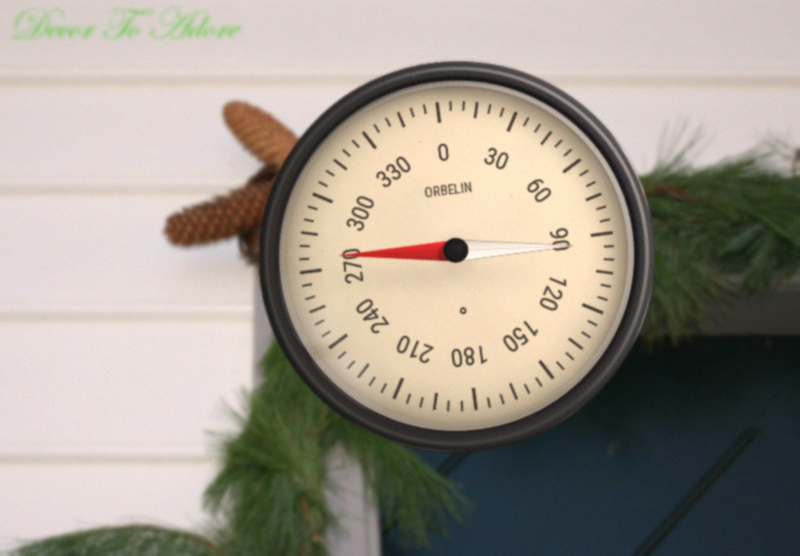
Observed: 275 °
